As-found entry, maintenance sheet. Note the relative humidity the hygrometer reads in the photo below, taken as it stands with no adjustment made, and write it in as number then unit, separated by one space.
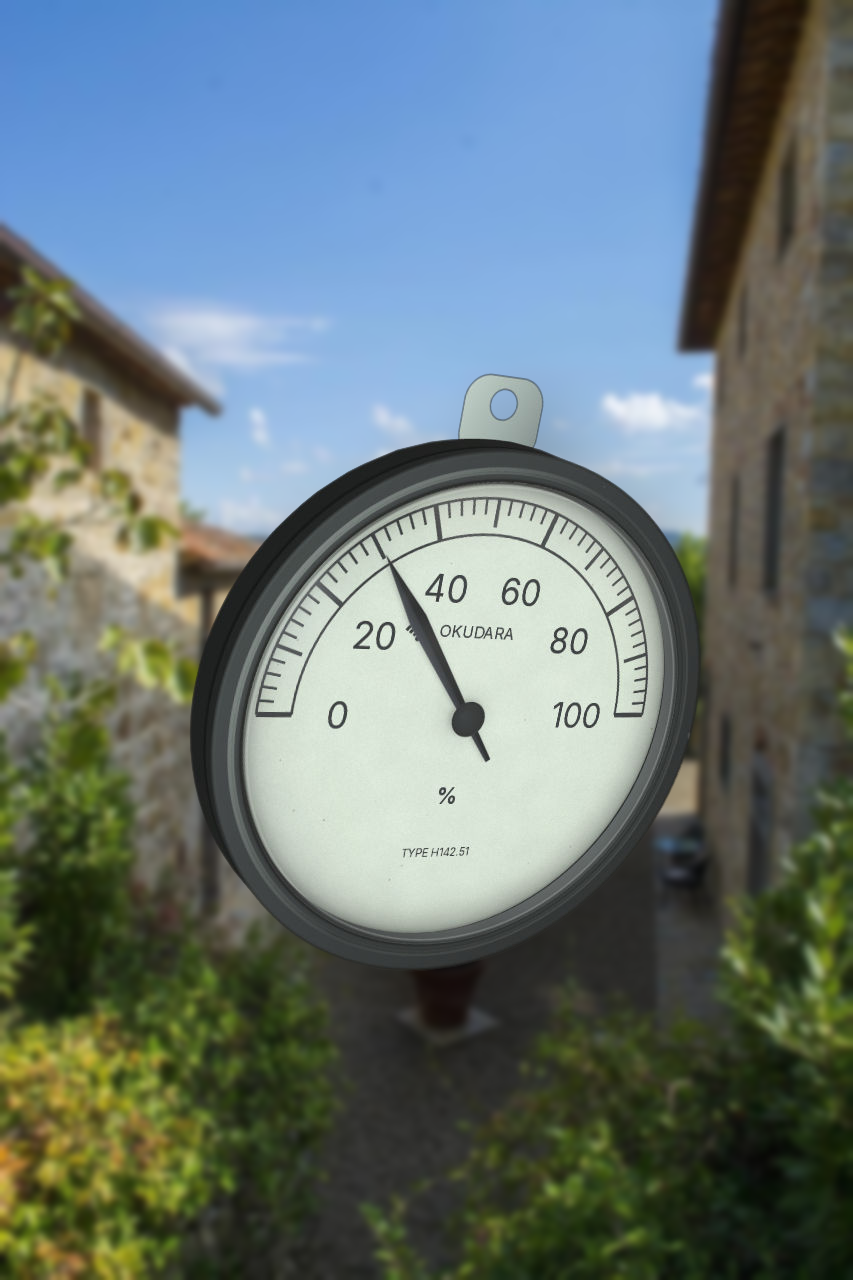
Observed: 30 %
